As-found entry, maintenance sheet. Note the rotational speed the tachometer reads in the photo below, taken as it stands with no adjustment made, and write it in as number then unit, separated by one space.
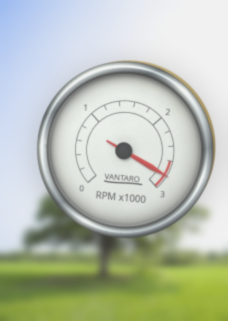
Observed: 2800 rpm
